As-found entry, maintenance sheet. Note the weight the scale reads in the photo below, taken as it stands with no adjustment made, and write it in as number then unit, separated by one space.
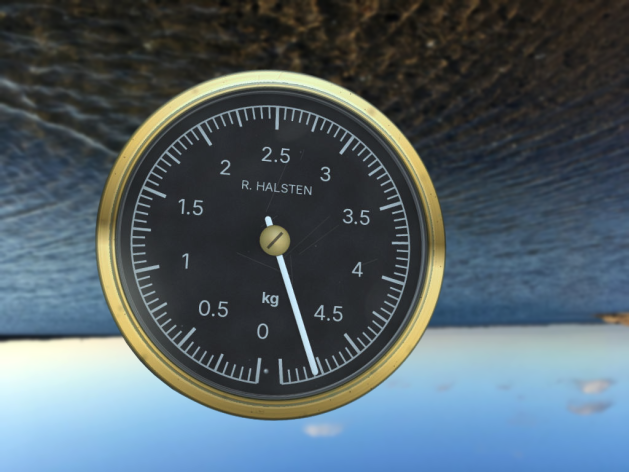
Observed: 4.8 kg
